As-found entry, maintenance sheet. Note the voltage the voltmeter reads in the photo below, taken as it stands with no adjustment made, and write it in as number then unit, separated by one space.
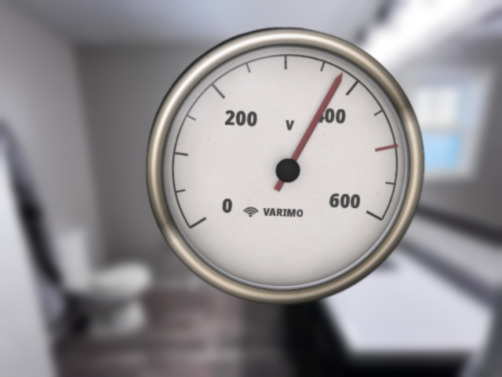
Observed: 375 V
